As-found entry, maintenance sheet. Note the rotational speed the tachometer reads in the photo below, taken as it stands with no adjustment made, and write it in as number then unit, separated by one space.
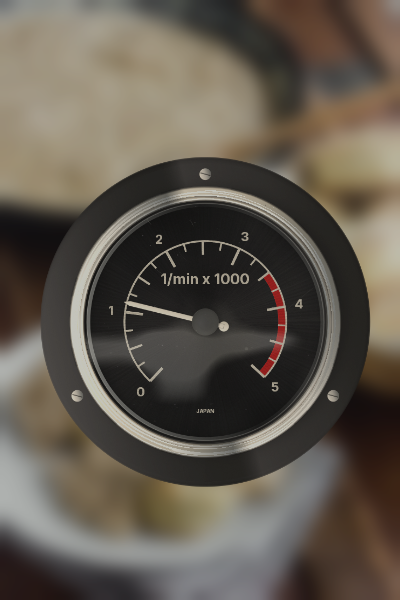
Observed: 1125 rpm
